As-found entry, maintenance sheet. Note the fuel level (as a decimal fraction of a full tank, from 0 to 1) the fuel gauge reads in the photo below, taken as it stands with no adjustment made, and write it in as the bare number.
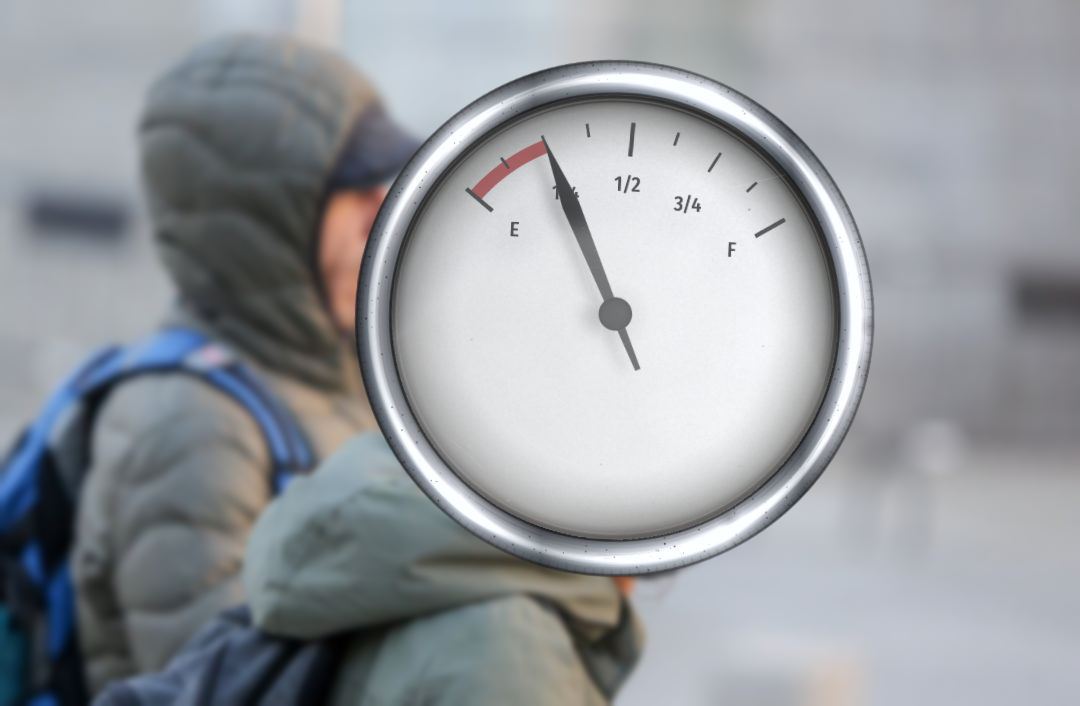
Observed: 0.25
